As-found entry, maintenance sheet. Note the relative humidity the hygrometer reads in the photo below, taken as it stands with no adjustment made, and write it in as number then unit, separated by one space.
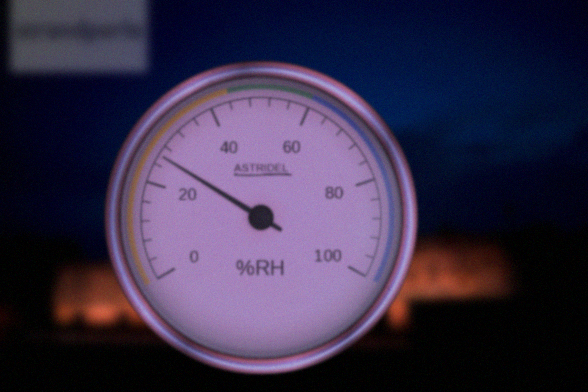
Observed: 26 %
